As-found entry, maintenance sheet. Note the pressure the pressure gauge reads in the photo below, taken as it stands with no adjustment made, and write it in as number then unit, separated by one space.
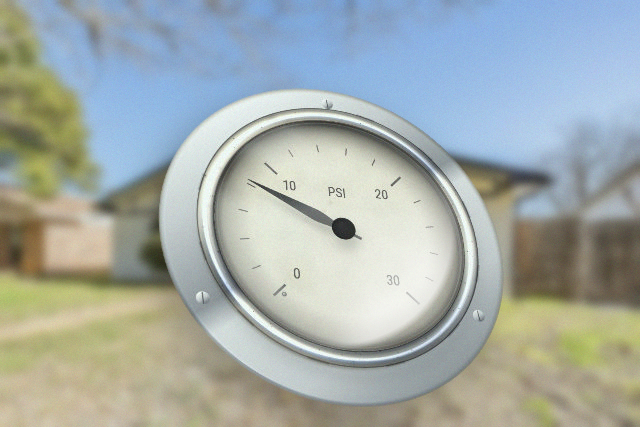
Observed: 8 psi
